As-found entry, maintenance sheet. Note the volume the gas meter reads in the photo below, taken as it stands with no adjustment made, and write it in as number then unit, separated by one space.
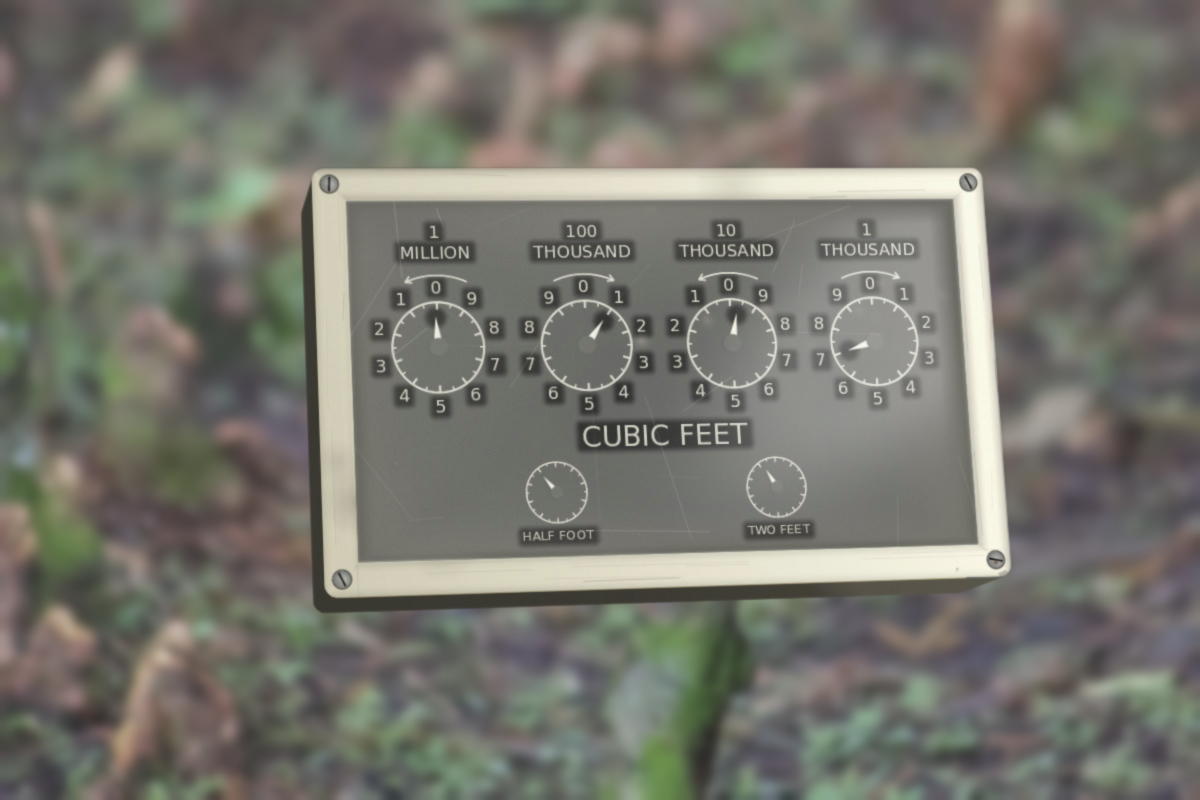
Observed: 9700 ft³
